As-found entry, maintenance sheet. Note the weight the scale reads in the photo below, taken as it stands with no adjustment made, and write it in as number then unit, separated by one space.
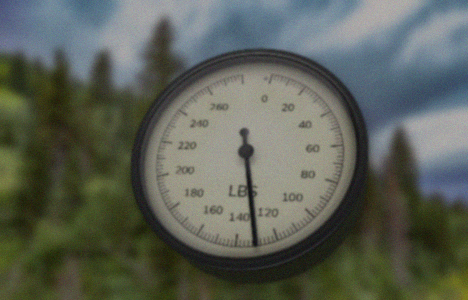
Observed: 130 lb
